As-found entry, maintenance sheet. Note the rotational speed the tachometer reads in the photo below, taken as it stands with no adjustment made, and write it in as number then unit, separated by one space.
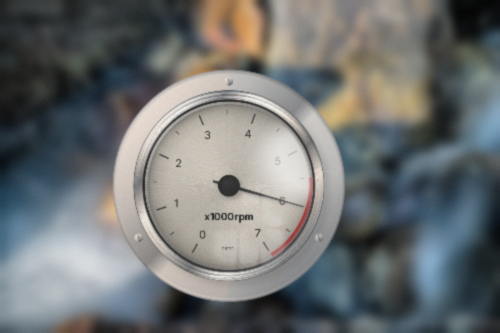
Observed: 6000 rpm
